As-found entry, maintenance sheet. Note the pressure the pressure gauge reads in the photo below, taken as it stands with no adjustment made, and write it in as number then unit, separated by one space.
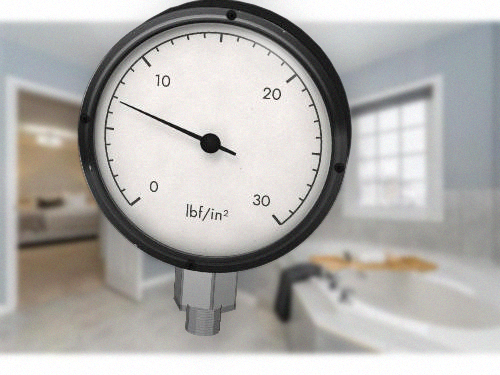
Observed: 7 psi
